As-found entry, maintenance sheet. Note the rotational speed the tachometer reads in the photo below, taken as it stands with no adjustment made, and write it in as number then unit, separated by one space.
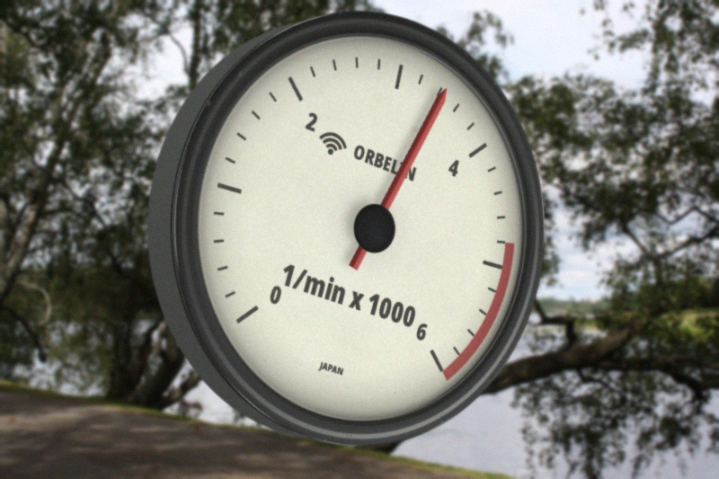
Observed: 3400 rpm
